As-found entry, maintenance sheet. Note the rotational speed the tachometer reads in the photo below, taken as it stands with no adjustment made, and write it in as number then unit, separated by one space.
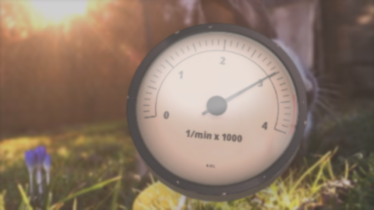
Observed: 3000 rpm
